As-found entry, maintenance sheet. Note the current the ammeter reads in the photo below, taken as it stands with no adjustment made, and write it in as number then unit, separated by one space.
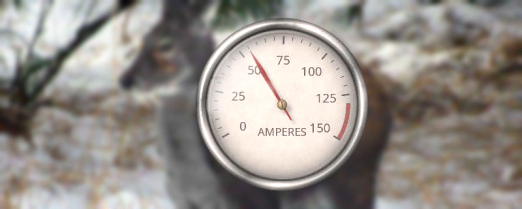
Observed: 55 A
